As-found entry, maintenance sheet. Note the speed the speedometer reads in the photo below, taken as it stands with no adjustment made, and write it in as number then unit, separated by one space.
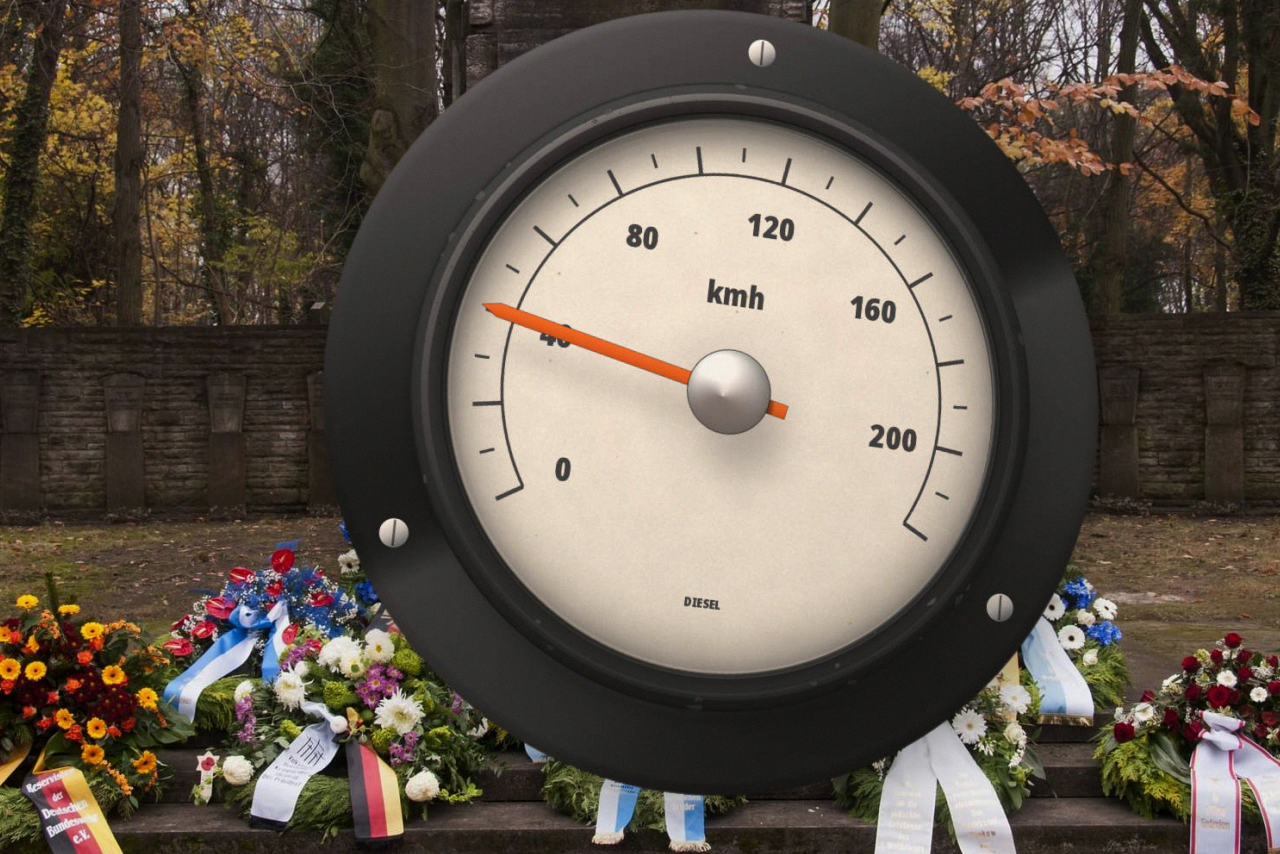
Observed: 40 km/h
